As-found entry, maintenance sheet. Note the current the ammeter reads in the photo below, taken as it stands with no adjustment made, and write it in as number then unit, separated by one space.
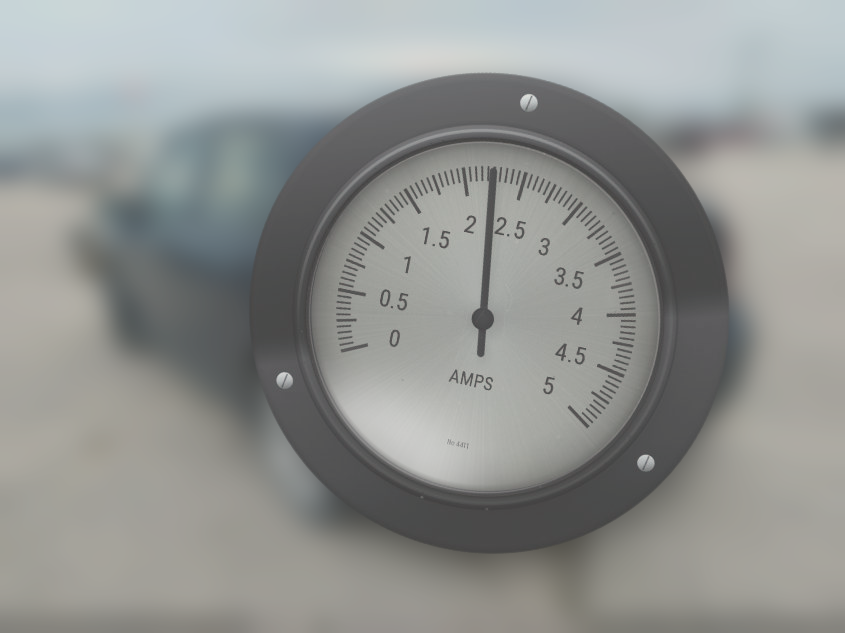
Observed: 2.25 A
